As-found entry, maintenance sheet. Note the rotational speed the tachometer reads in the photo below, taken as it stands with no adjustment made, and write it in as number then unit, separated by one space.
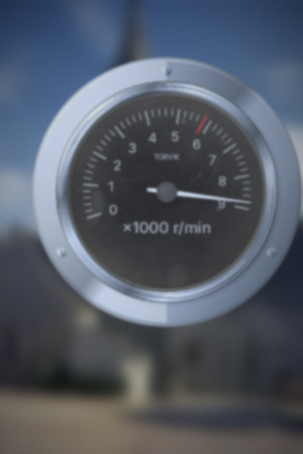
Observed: 8800 rpm
